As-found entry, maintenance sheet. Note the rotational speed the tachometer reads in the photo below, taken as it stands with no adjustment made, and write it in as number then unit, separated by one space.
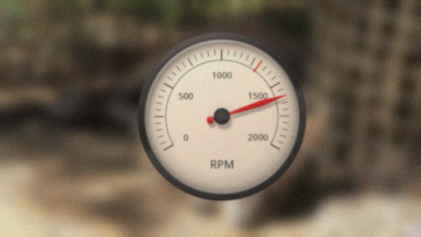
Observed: 1600 rpm
